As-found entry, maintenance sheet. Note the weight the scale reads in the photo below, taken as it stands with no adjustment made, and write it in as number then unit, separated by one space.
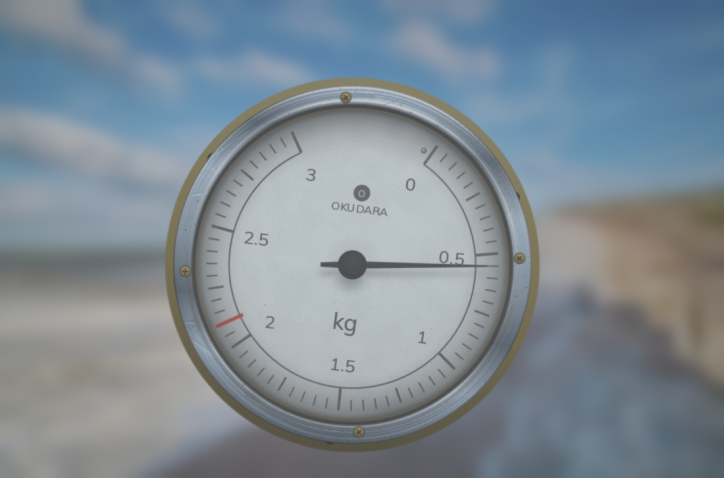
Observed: 0.55 kg
